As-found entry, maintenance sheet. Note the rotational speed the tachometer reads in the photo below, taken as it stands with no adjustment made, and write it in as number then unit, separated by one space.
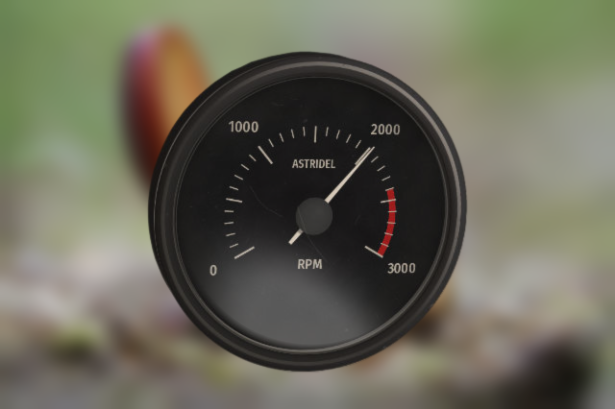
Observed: 2000 rpm
